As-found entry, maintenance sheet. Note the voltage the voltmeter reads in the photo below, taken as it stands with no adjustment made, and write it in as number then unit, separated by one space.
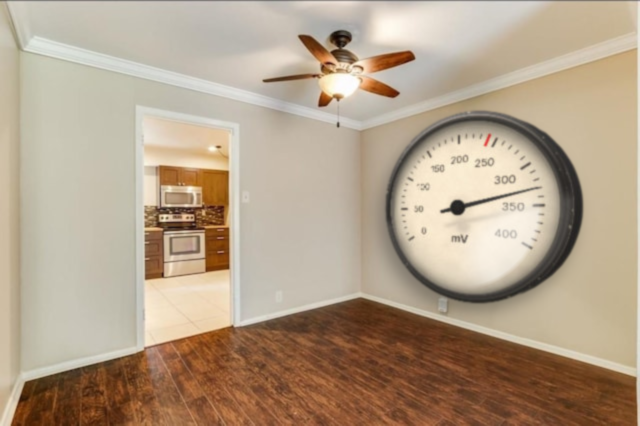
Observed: 330 mV
